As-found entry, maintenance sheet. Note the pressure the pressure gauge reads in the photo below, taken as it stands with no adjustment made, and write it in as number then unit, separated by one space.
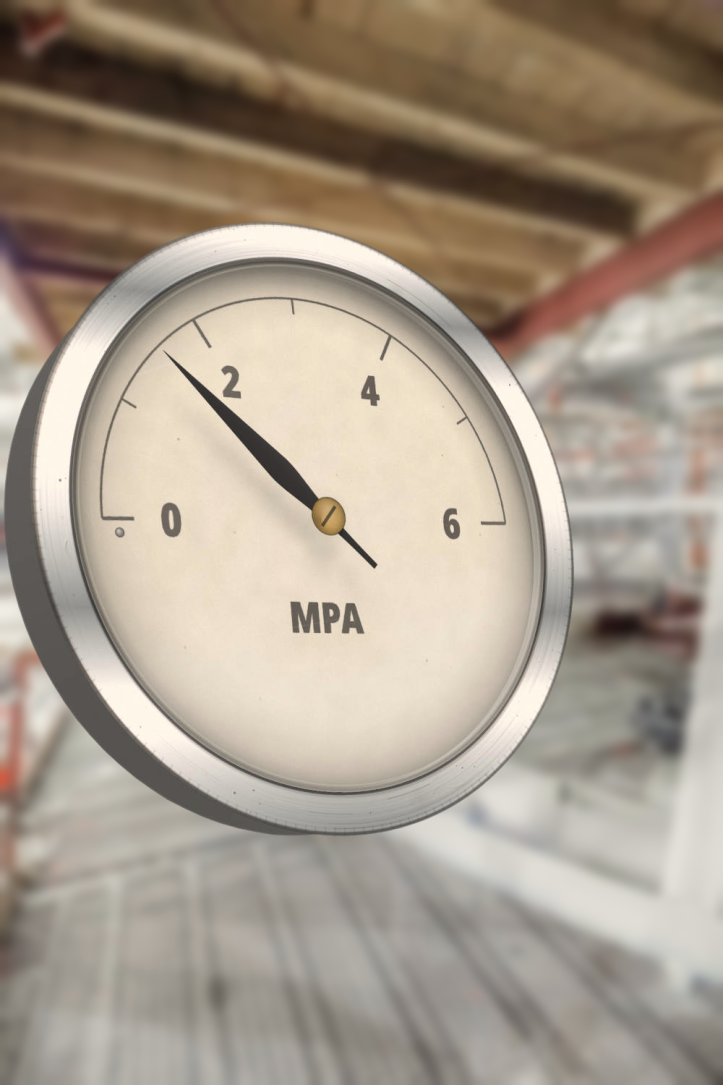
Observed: 1.5 MPa
